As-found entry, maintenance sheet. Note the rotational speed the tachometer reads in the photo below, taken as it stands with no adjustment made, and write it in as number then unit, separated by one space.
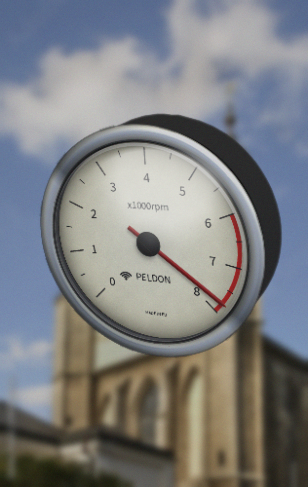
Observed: 7750 rpm
